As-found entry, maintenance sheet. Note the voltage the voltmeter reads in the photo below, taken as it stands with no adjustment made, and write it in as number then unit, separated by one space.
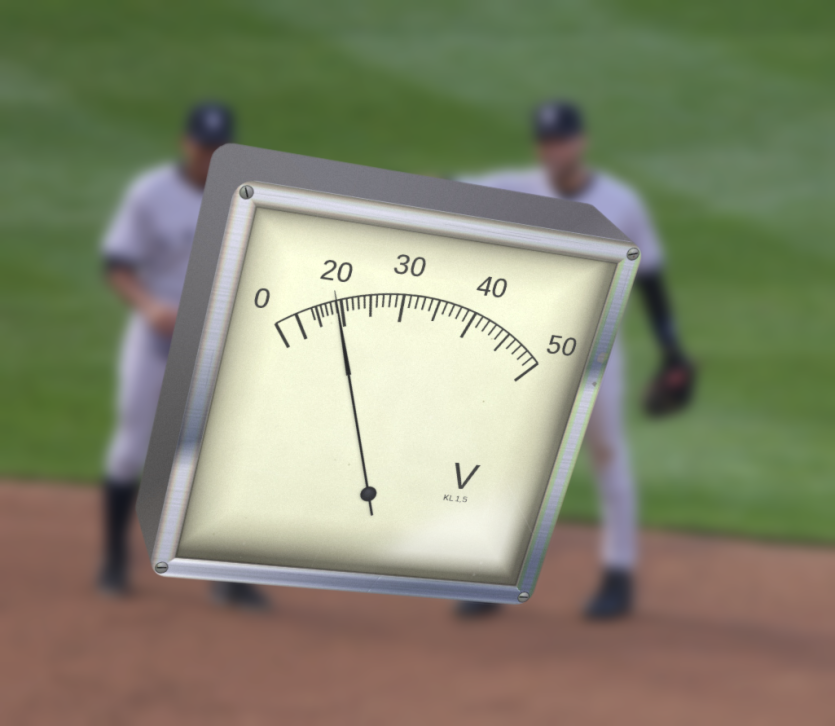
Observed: 19 V
